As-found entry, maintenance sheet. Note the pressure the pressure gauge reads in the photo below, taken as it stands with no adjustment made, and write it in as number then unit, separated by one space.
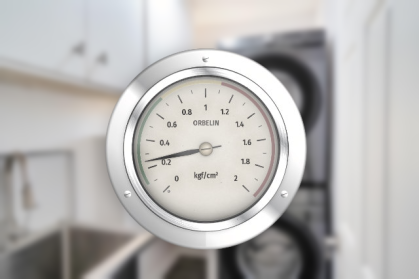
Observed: 0.25 kg/cm²
